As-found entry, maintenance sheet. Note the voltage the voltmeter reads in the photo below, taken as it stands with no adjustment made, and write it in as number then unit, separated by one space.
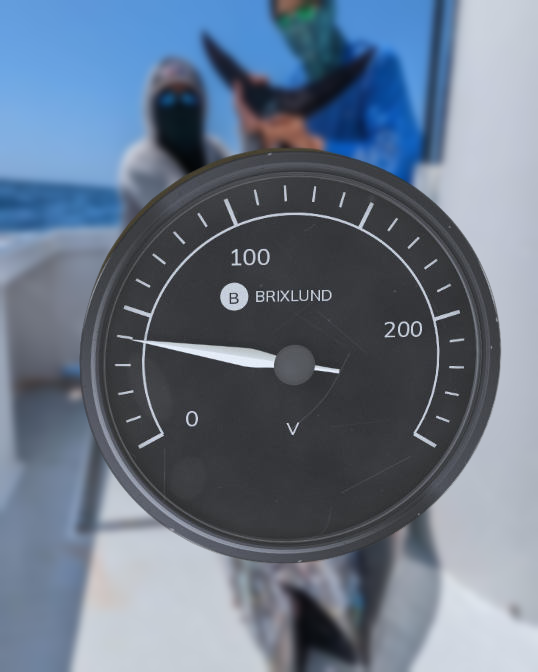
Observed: 40 V
